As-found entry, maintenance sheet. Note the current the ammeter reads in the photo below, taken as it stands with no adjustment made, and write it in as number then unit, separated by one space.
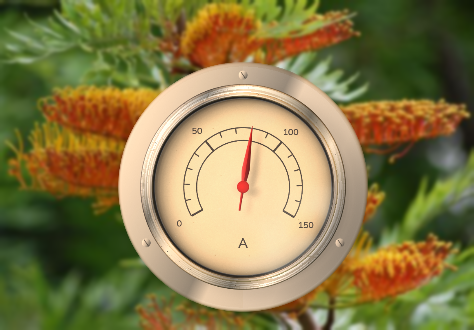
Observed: 80 A
